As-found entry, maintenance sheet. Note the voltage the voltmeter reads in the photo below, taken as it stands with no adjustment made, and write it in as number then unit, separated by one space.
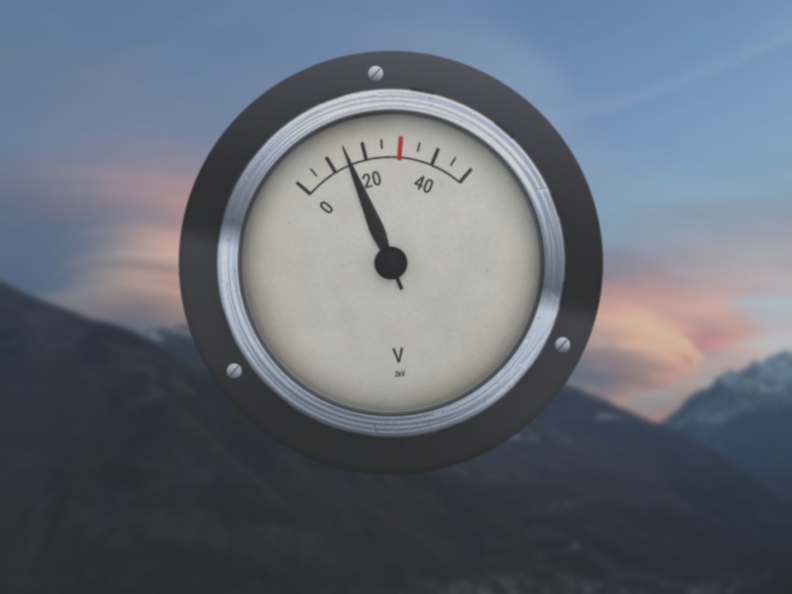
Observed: 15 V
